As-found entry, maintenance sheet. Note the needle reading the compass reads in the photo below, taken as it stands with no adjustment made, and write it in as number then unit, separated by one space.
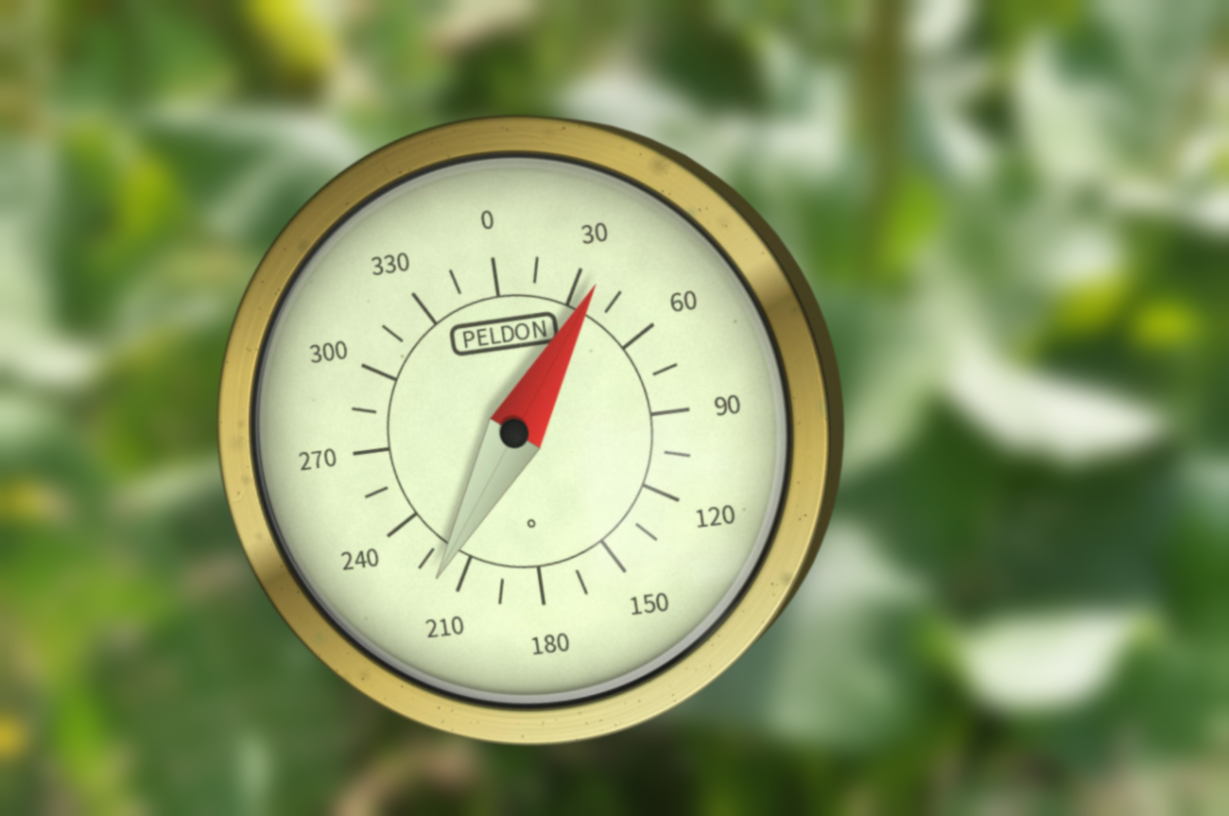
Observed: 37.5 °
